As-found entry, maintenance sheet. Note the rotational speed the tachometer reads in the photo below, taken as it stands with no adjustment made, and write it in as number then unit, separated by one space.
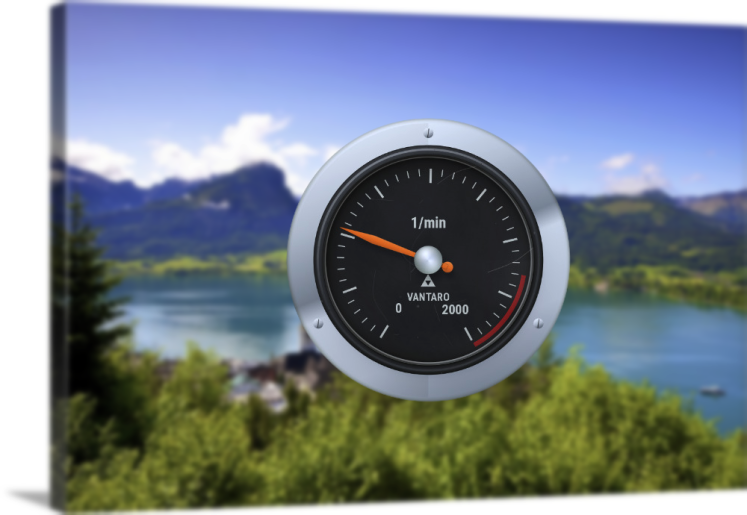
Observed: 525 rpm
